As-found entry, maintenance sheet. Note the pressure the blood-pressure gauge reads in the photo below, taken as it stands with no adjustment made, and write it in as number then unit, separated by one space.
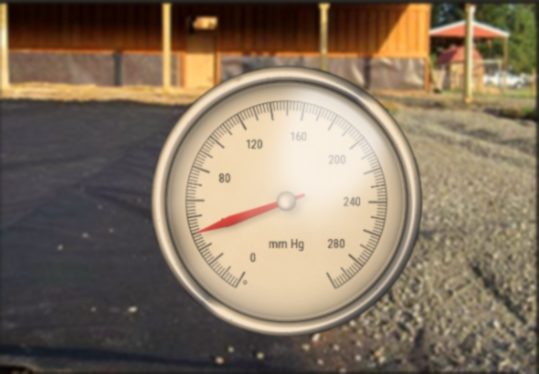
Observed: 40 mmHg
